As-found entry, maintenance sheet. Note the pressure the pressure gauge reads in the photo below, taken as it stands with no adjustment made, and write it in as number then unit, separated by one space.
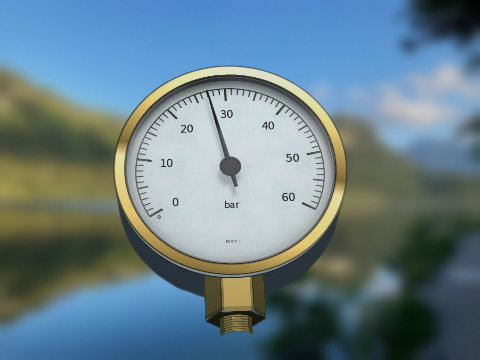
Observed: 27 bar
